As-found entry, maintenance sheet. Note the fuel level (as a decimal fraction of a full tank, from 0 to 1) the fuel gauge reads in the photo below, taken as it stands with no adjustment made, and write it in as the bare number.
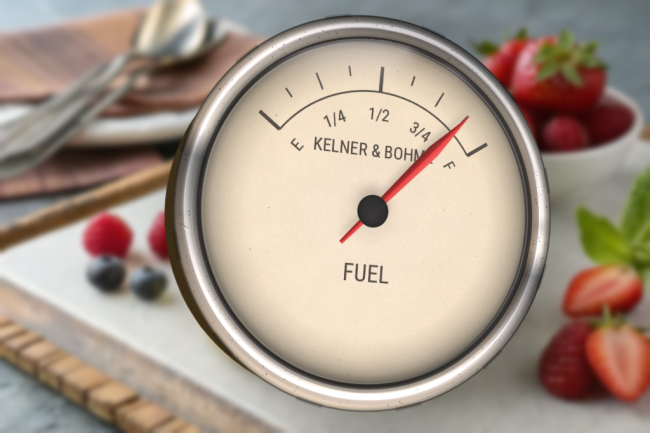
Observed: 0.875
